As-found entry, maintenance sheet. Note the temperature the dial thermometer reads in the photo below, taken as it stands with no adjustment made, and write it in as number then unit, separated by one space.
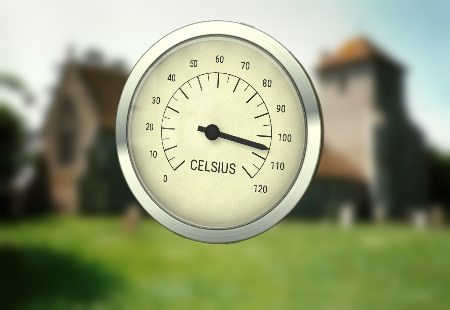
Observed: 105 °C
